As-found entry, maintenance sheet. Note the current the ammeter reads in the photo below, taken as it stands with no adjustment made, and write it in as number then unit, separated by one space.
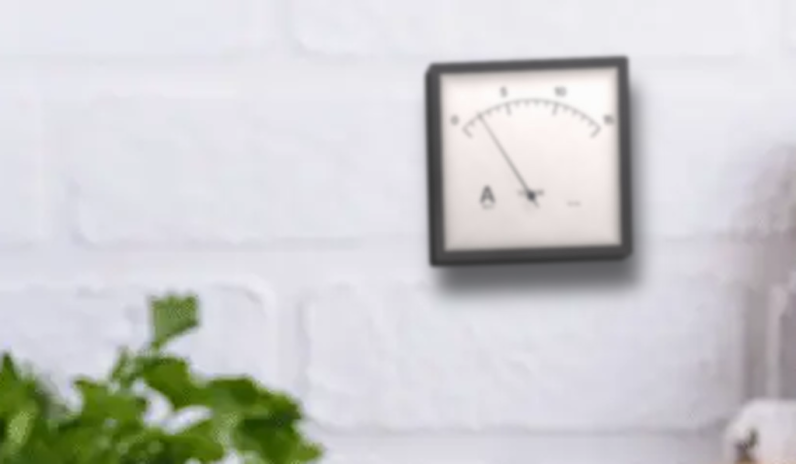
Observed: 2 A
